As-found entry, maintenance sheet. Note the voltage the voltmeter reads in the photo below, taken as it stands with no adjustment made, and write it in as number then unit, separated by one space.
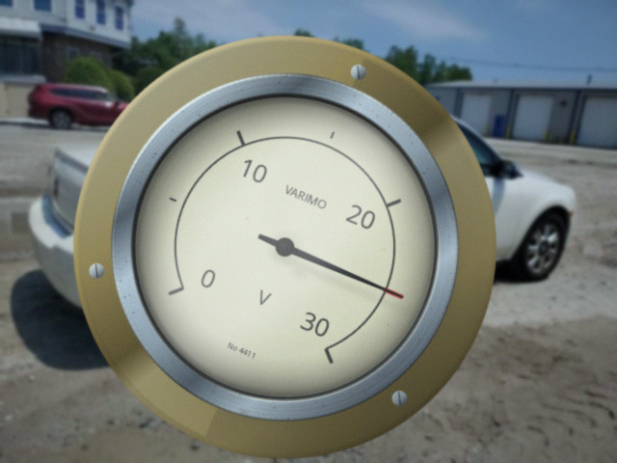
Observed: 25 V
